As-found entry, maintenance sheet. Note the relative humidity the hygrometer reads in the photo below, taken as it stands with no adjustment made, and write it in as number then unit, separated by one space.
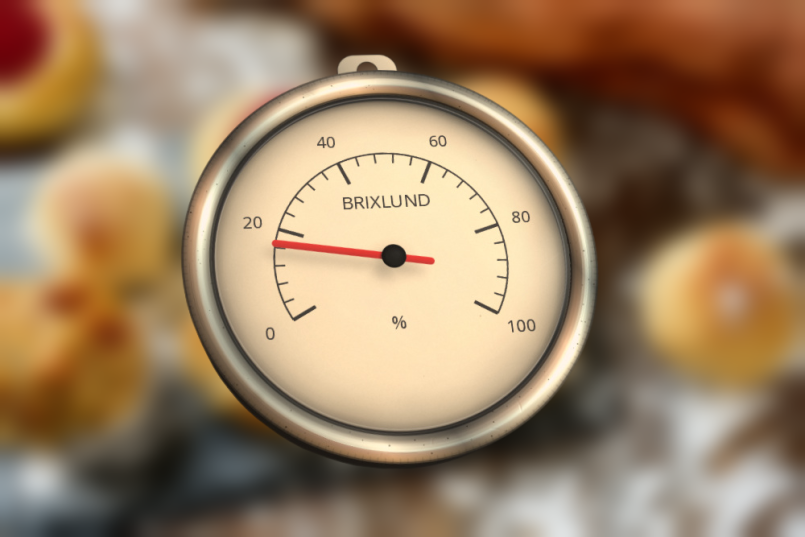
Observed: 16 %
